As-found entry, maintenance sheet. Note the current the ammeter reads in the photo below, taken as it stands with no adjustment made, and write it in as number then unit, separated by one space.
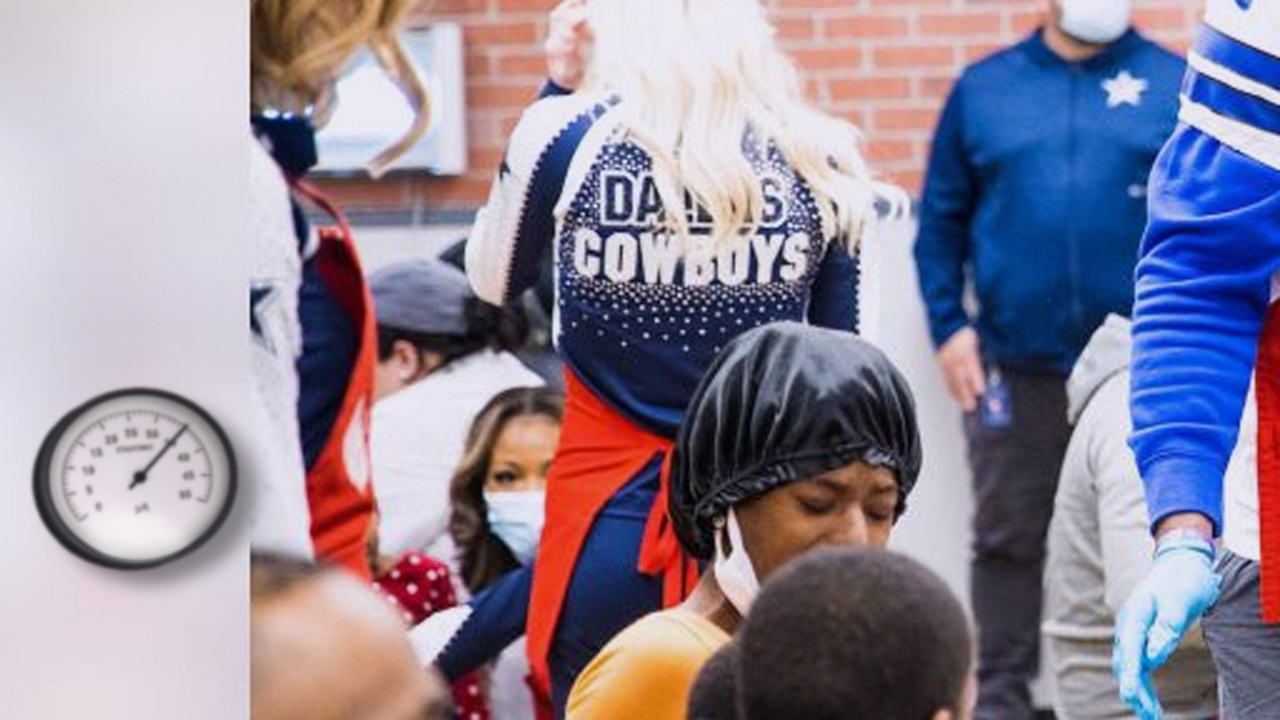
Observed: 35 µA
